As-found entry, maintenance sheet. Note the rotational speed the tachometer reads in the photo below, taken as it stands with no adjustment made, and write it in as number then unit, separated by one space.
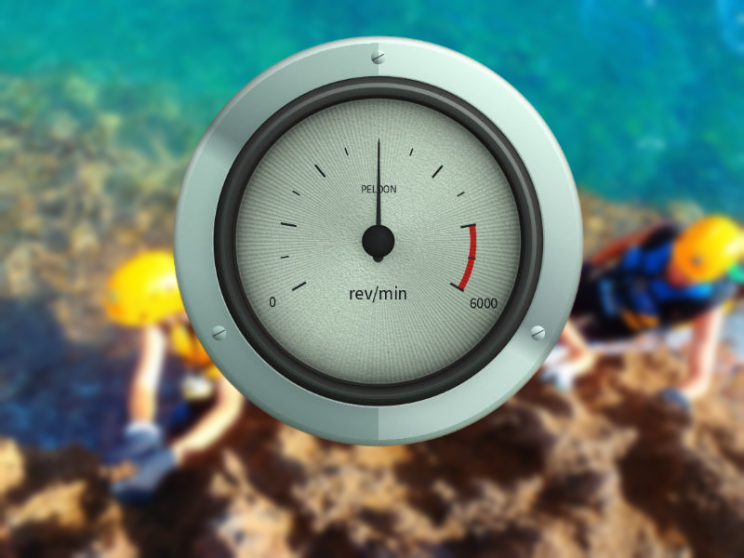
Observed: 3000 rpm
